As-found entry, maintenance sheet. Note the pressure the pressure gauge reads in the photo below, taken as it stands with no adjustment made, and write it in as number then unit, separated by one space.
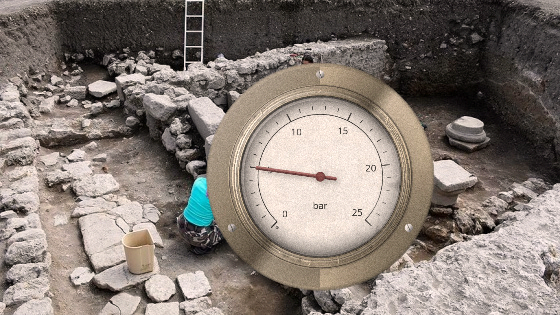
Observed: 5 bar
